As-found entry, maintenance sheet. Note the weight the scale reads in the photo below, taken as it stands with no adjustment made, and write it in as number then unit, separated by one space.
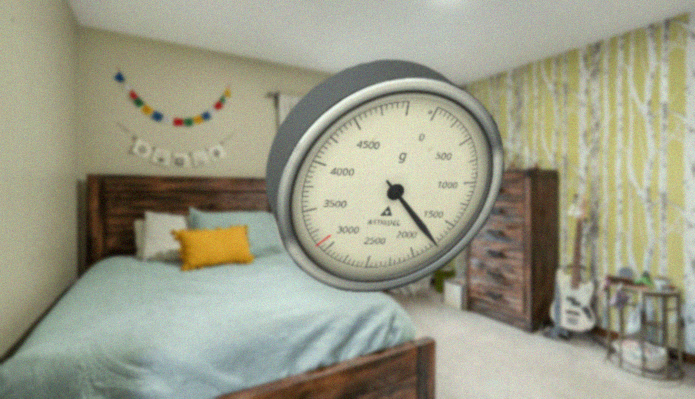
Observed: 1750 g
